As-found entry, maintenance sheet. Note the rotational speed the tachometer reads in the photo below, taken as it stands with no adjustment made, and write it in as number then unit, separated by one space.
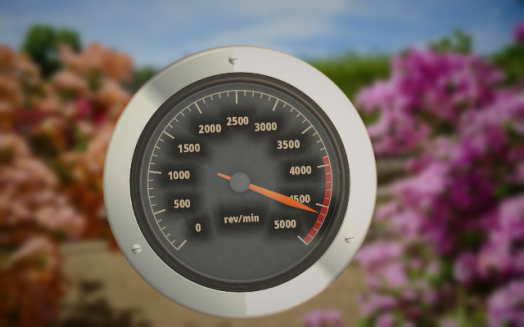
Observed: 4600 rpm
